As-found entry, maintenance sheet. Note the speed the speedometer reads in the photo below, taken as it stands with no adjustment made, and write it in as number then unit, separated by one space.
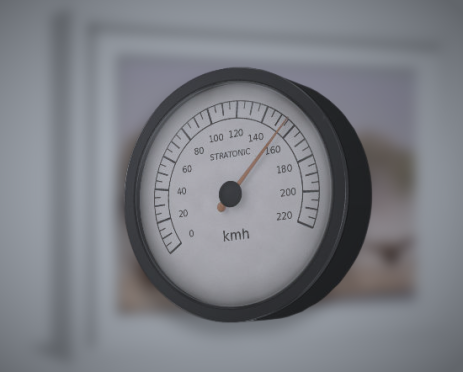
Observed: 155 km/h
